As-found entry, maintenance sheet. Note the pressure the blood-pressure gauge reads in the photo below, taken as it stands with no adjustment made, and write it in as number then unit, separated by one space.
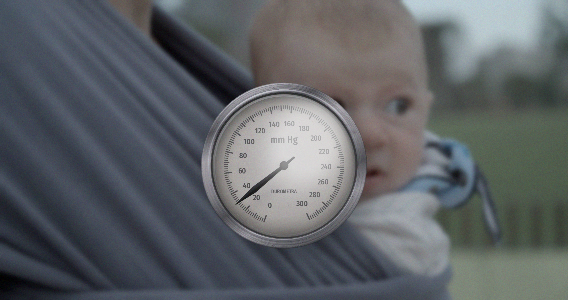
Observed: 30 mmHg
